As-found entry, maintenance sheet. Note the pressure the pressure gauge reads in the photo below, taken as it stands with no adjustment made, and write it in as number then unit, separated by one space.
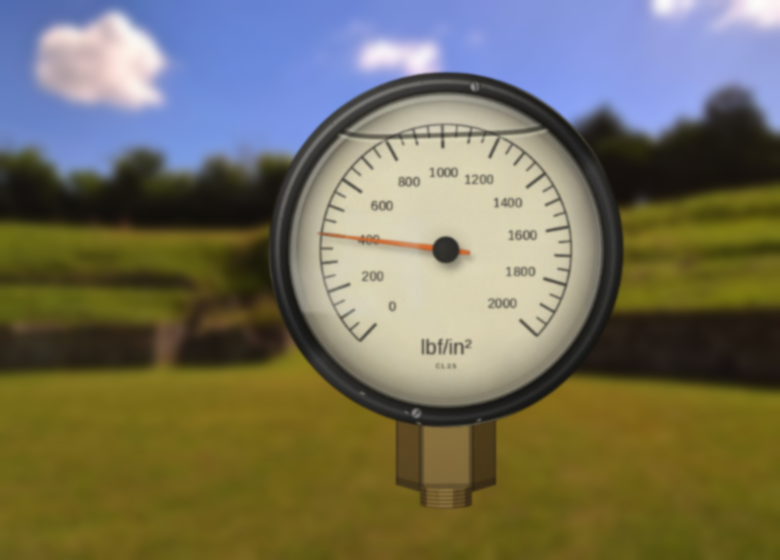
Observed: 400 psi
